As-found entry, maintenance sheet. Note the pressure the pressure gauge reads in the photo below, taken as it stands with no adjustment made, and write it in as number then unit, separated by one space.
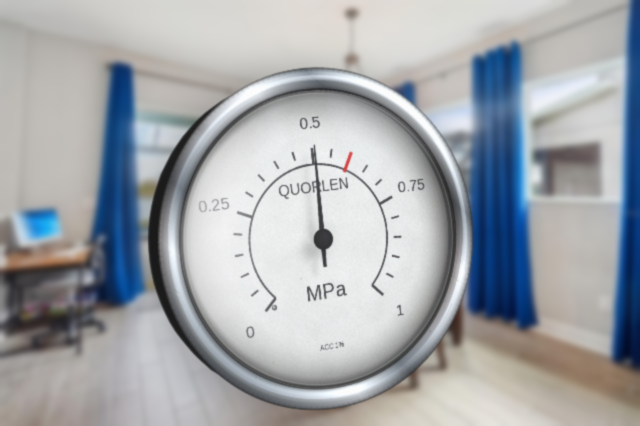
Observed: 0.5 MPa
